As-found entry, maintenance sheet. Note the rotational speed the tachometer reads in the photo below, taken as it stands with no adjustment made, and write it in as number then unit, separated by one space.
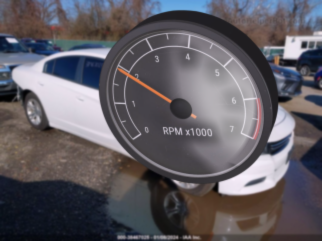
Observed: 2000 rpm
